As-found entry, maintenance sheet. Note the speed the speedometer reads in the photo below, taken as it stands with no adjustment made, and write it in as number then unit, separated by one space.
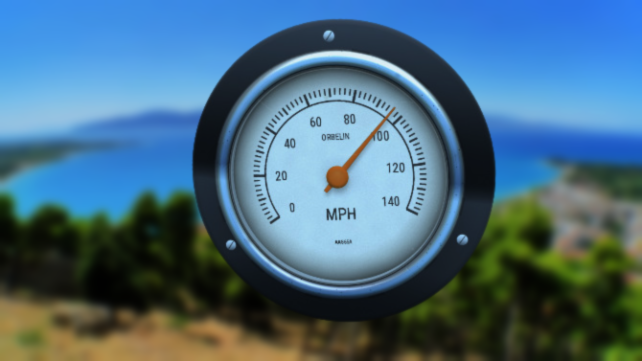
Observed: 96 mph
